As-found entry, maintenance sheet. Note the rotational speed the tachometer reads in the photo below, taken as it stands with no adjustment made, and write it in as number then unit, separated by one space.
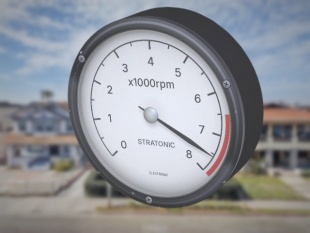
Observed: 7500 rpm
